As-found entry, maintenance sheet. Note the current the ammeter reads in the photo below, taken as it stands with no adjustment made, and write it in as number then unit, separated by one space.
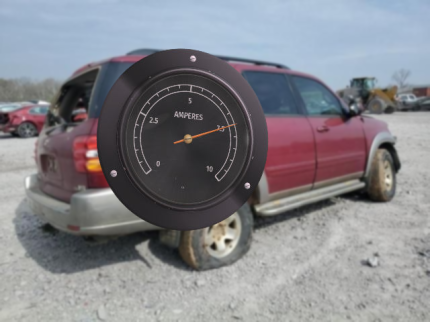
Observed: 7.5 A
